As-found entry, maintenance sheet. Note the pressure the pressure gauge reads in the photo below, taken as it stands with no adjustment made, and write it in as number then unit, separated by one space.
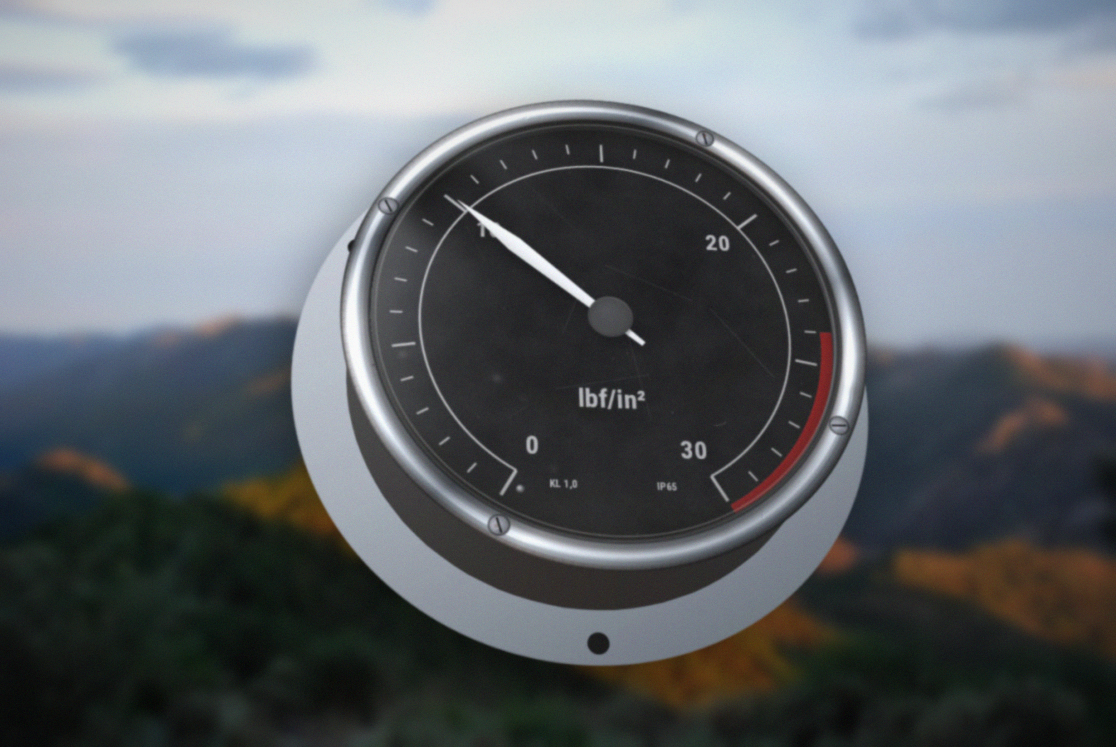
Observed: 10 psi
